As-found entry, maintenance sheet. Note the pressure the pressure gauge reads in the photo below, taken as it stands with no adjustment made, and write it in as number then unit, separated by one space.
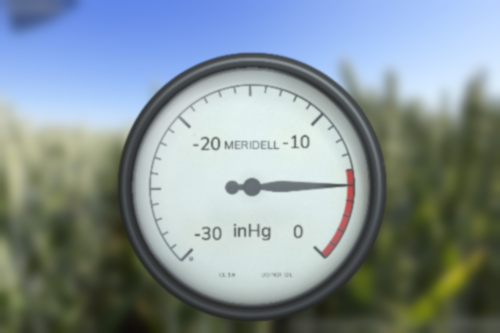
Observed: -5 inHg
